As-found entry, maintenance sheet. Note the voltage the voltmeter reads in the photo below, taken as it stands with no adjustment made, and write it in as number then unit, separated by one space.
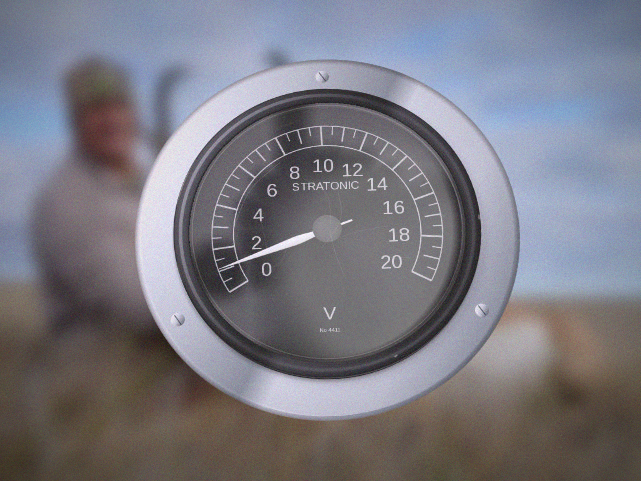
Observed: 1 V
